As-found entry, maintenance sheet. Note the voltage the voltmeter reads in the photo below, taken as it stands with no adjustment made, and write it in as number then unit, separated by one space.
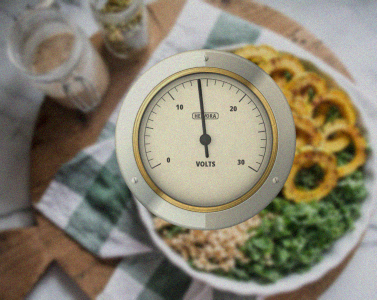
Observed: 14 V
